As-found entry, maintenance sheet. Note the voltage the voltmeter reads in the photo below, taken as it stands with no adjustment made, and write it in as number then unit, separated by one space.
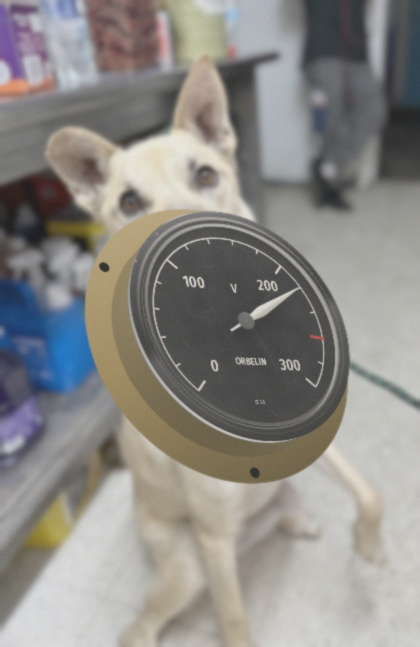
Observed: 220 V
